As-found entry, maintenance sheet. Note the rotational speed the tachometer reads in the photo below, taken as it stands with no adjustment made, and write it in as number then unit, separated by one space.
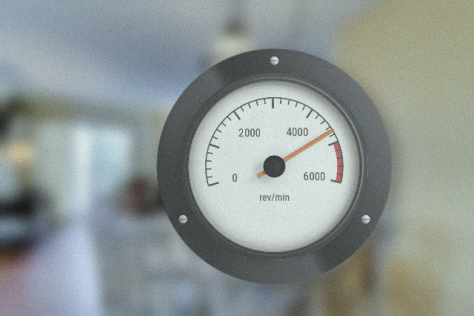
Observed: 4700 rpm
